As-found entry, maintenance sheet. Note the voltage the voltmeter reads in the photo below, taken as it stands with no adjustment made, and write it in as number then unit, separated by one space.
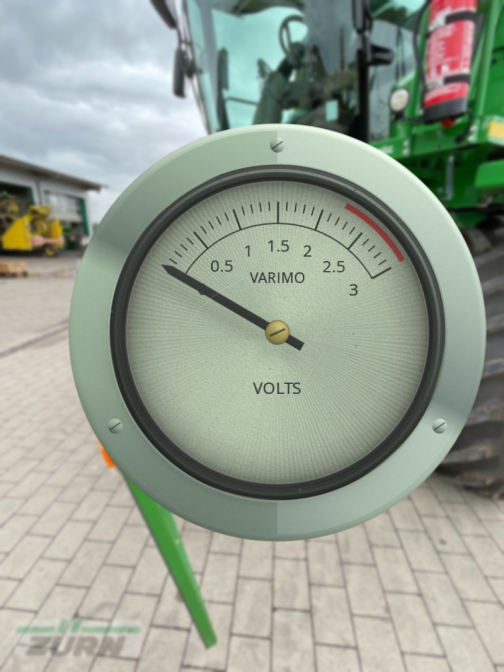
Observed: 0 V
